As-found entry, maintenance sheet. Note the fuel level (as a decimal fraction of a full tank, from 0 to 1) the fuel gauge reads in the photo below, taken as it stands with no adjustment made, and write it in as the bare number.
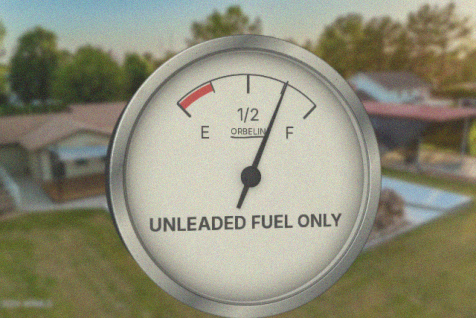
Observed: 0.75
